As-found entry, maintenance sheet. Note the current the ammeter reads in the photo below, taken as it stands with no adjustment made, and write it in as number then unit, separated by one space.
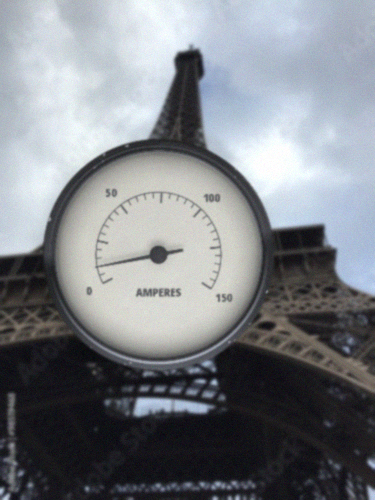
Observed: 10 A
